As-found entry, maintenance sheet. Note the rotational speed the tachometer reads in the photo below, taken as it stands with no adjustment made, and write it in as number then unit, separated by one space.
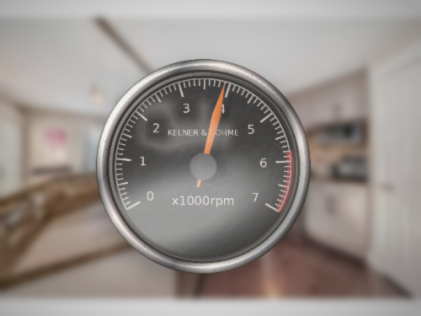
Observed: 3900 rpm
